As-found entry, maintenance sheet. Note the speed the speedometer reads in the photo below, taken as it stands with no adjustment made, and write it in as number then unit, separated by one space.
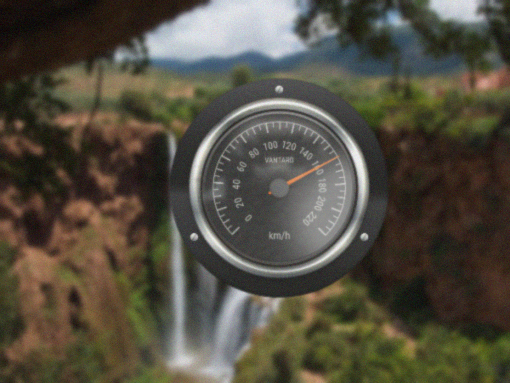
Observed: 160 km/h
